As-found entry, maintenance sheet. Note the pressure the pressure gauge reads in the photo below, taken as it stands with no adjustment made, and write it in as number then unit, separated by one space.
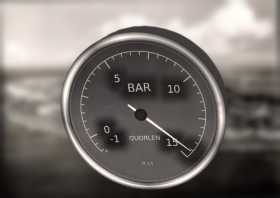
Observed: 14.5 bar
